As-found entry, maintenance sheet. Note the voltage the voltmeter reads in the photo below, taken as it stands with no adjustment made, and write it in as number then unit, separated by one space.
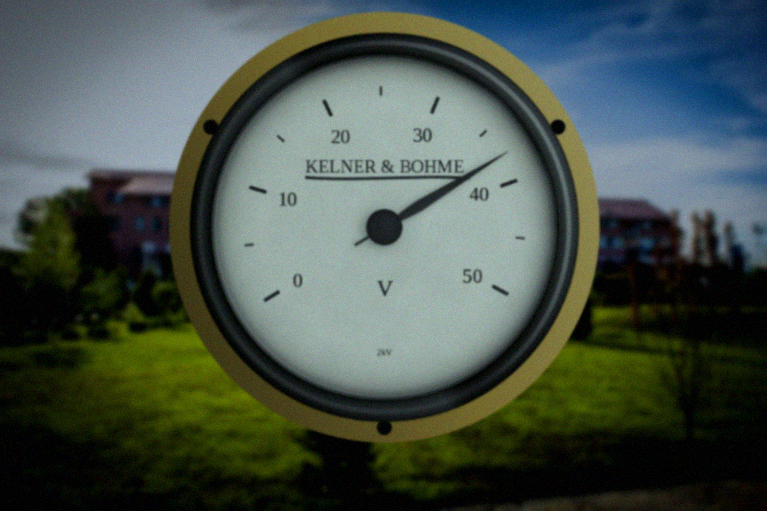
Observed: 37.5 V
